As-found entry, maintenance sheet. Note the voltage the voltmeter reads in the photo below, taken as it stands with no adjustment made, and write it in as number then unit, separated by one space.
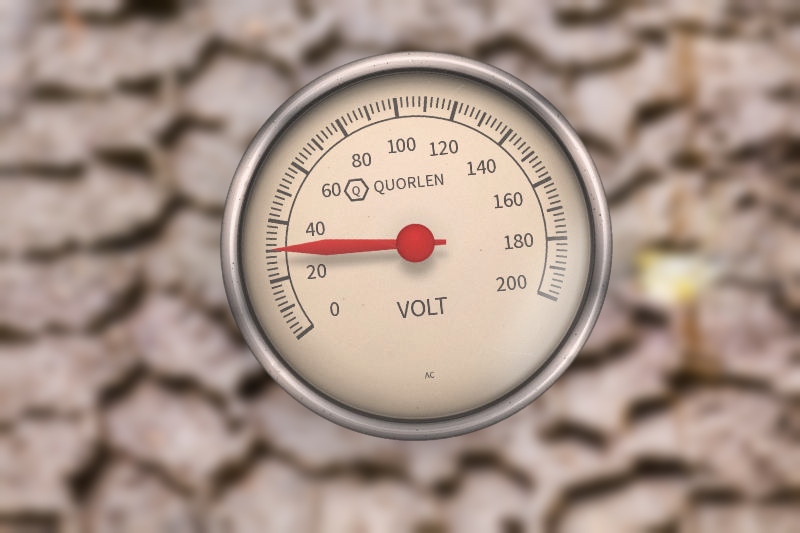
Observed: 30 V
